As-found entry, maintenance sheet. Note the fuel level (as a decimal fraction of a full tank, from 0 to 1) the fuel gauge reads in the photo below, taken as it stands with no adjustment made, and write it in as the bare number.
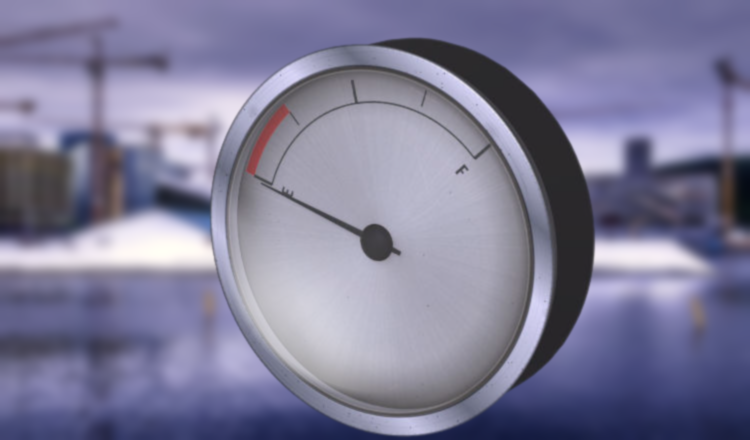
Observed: 0
